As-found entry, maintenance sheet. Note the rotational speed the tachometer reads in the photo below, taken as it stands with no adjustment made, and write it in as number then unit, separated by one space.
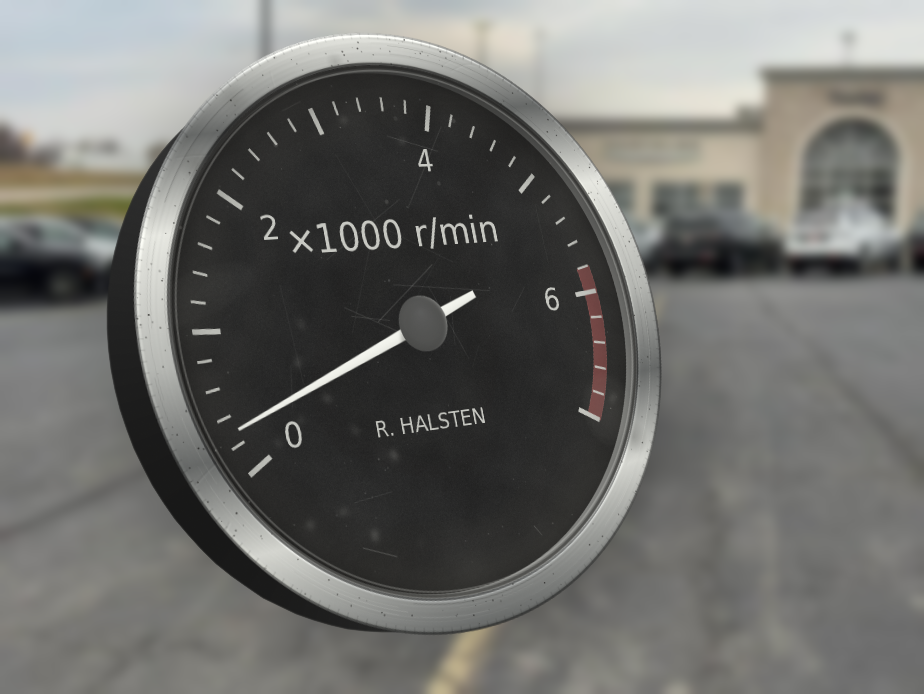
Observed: 300 rpm
